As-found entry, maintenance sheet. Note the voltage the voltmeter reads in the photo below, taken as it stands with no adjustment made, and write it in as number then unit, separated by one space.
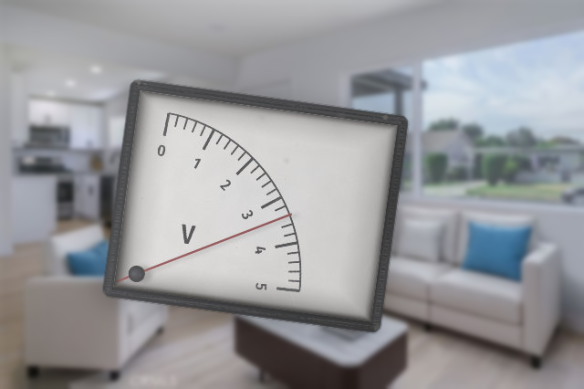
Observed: 3.4 V
